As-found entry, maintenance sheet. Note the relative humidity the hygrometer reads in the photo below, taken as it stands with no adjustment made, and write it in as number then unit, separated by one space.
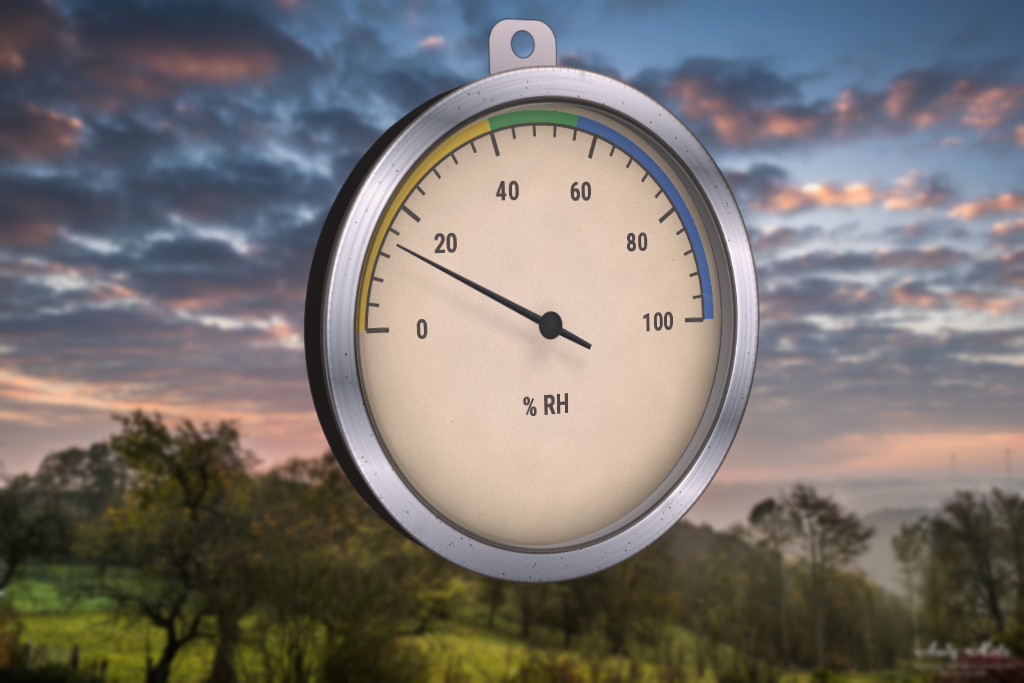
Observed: 14 %
